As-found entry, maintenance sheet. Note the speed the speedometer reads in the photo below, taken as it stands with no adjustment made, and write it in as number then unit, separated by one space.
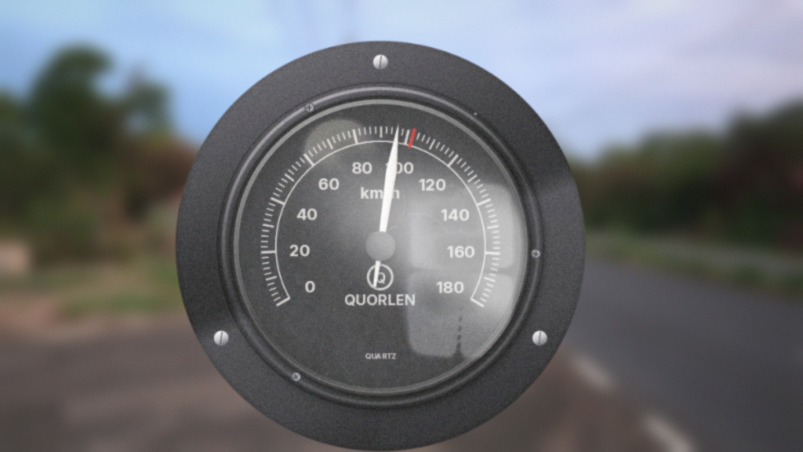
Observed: 96 km/h
